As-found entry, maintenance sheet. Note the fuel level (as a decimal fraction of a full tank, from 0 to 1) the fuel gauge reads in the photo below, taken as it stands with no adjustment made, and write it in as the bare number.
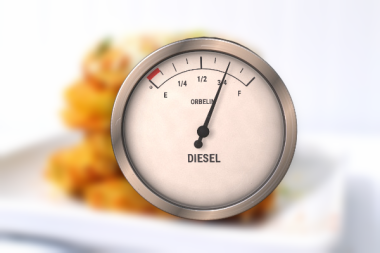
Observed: 0.75
